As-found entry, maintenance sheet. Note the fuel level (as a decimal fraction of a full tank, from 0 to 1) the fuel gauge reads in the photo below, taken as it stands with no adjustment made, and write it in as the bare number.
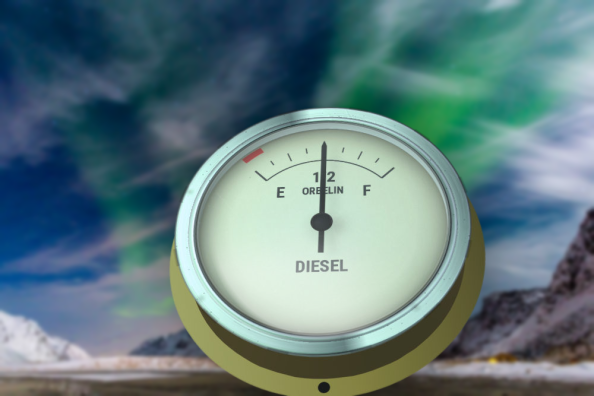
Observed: 0.5
